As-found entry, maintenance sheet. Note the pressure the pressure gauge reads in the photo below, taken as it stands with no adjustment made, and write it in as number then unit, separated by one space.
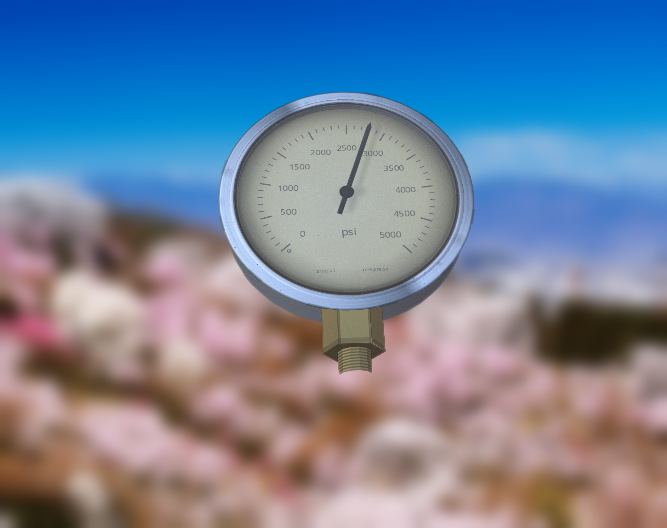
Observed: 2800 psi
